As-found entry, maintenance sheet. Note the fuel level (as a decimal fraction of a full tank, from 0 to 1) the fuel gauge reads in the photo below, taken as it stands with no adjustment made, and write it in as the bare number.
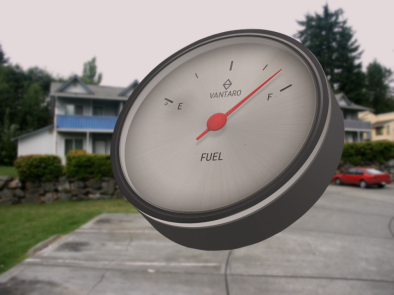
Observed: 0.875
